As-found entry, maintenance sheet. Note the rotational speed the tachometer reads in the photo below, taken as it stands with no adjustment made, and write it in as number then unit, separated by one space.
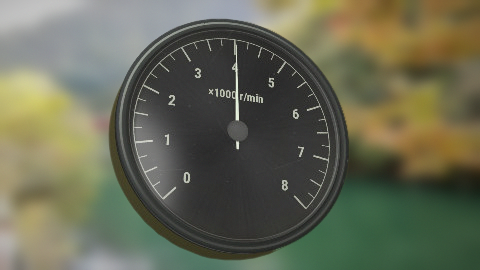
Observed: 4000 rpm
